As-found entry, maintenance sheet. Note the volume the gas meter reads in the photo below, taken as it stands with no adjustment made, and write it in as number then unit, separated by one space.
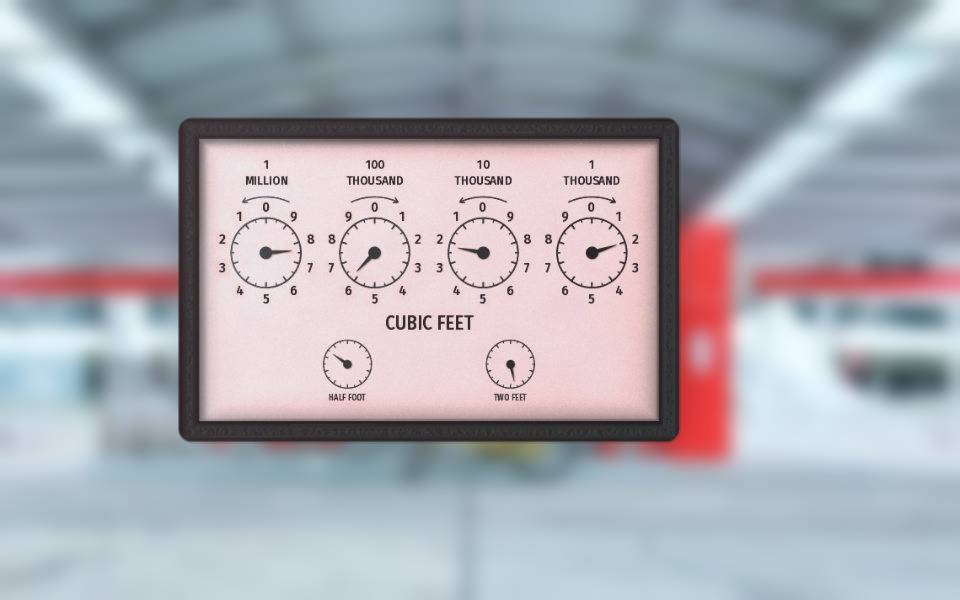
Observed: 762200 ft³
